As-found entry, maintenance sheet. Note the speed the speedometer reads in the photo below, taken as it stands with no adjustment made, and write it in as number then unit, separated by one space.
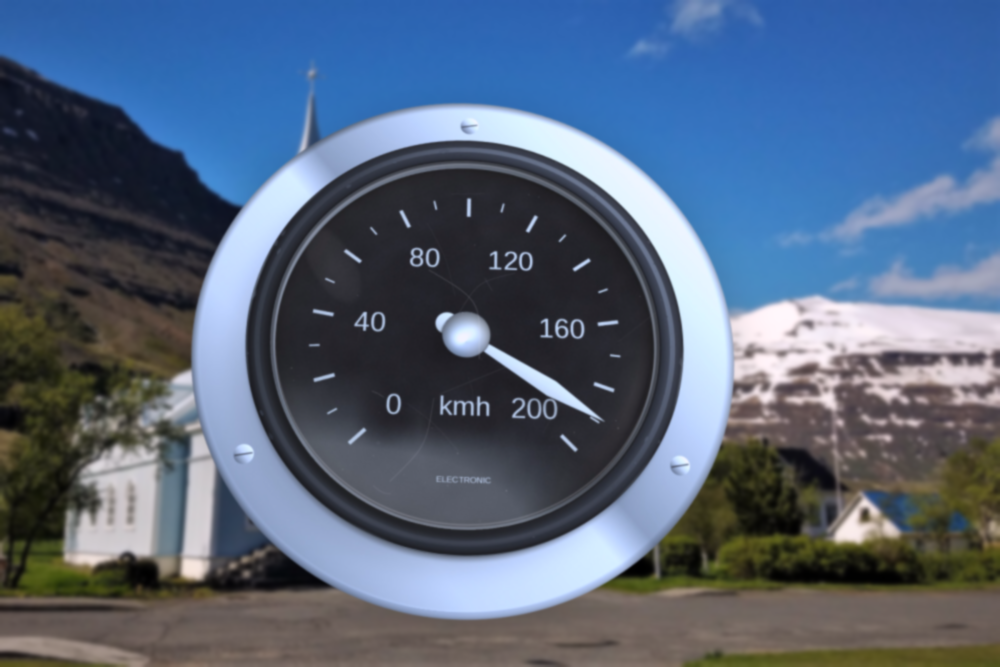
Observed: 190 km/h
